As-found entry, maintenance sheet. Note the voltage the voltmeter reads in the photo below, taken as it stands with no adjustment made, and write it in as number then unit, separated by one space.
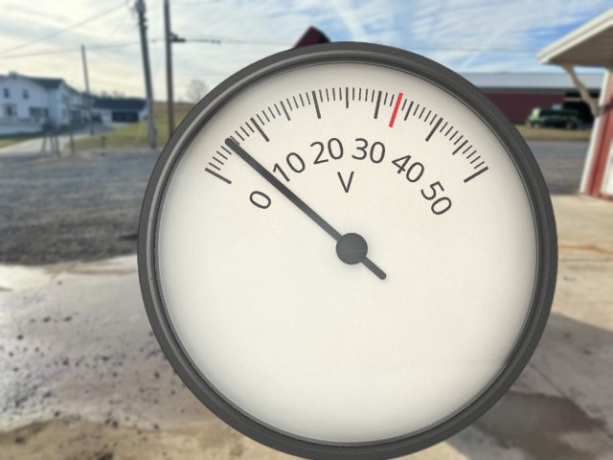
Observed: 5 V
